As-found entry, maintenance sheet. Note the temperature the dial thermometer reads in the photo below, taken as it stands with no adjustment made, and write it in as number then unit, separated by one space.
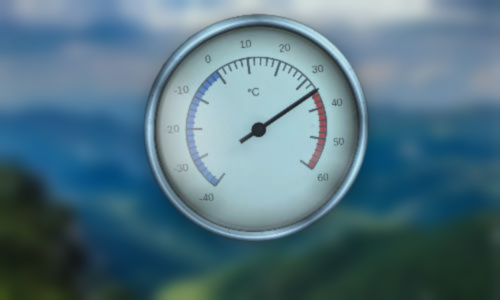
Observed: 34 °C
